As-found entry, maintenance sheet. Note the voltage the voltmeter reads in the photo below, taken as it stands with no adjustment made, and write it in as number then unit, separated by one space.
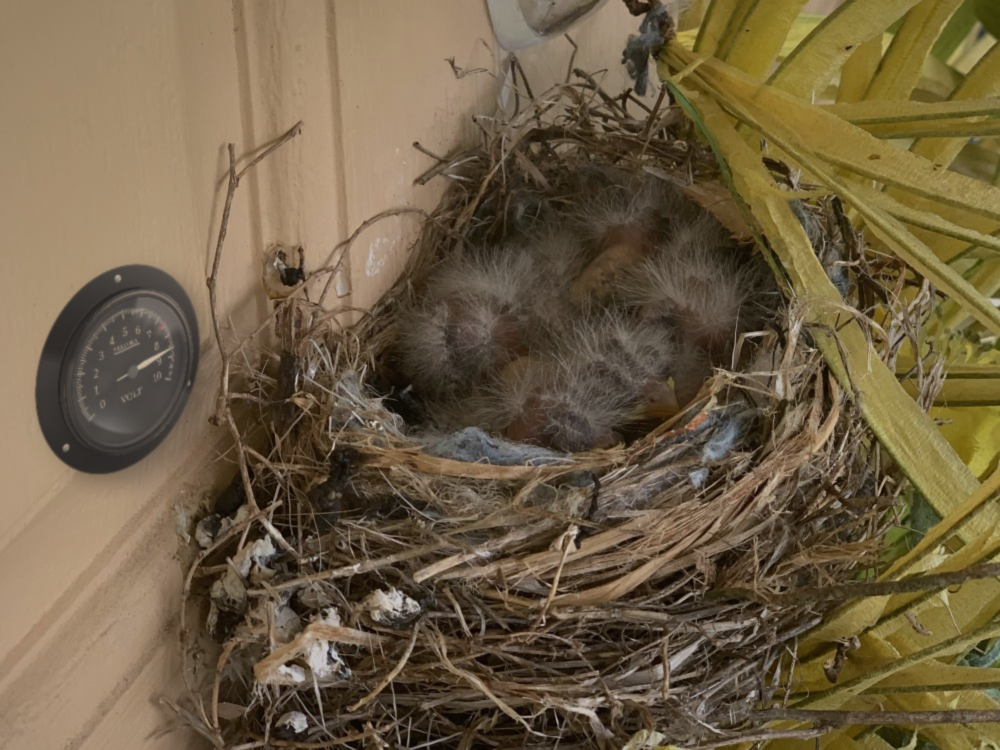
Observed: 8.5 V
